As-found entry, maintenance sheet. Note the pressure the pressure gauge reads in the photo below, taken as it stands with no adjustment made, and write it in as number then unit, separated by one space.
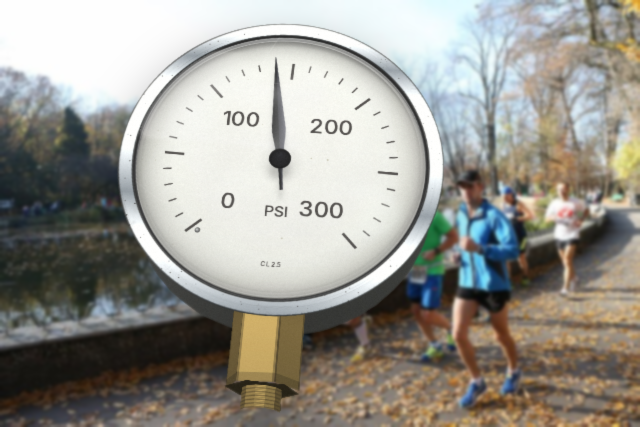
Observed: 140 psi
